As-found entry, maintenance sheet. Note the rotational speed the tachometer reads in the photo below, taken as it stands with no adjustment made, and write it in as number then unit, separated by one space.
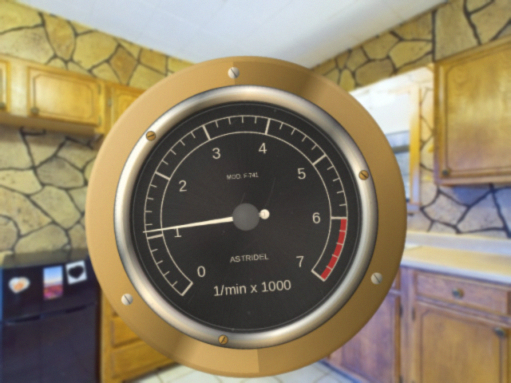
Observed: 1100 rpm
